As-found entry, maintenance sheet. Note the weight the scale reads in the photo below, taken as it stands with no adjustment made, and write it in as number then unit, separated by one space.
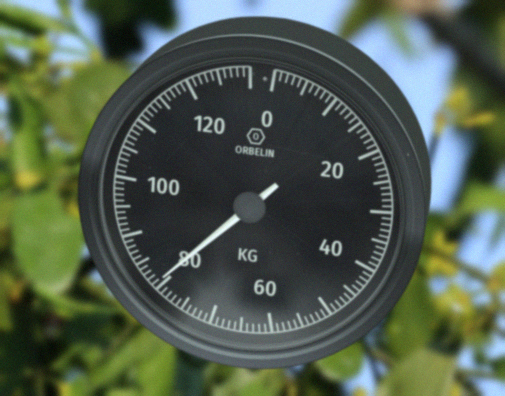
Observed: 81 kg
